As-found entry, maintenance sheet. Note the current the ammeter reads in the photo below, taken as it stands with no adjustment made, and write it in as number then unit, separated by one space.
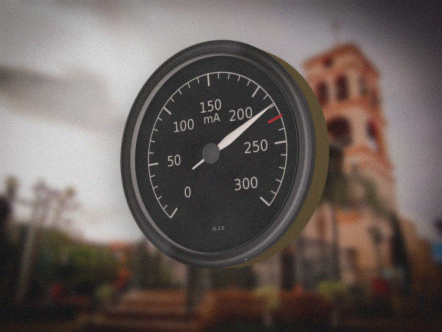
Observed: 220 mA
